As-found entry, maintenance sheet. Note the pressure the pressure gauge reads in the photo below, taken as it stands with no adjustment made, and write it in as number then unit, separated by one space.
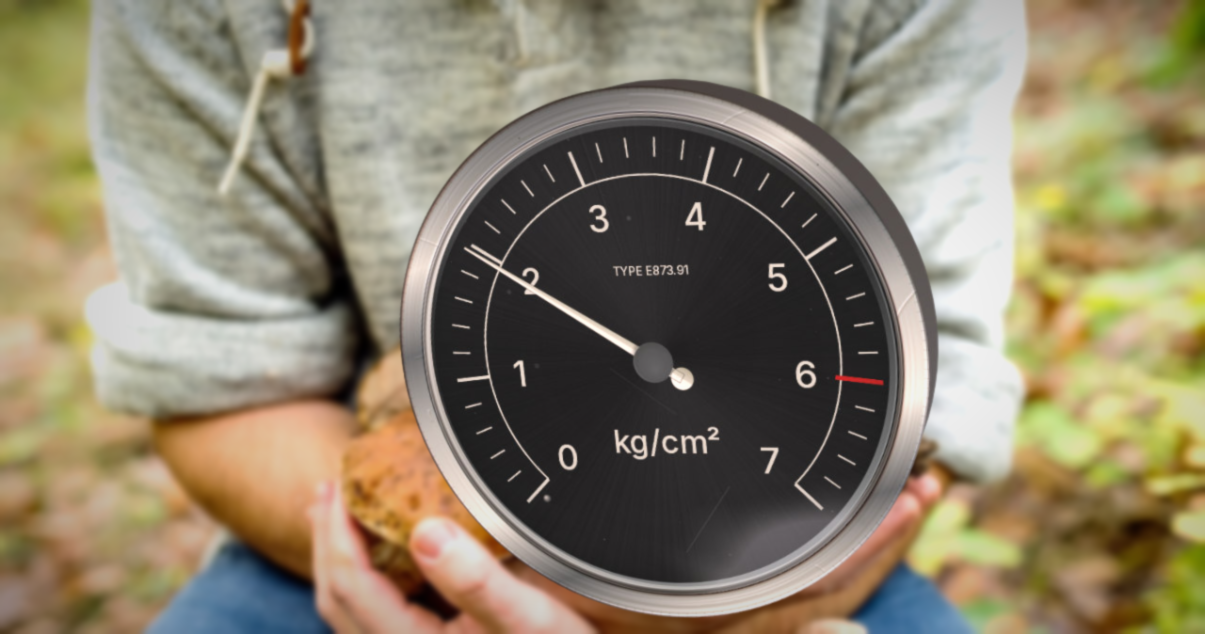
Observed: 2 kg/cm²
